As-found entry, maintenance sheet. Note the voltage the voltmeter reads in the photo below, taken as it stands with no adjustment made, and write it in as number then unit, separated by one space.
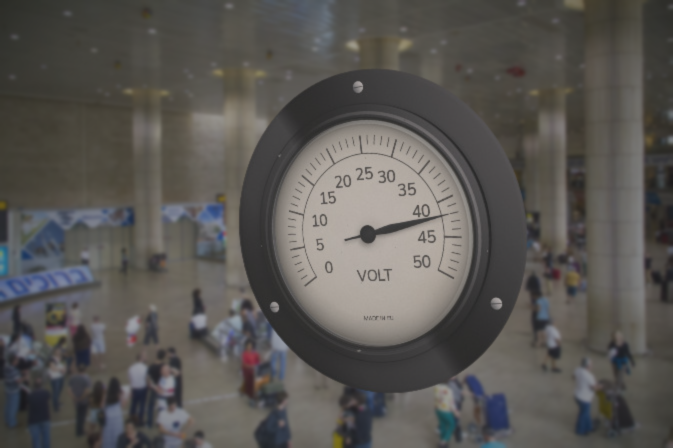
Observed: 42 V
